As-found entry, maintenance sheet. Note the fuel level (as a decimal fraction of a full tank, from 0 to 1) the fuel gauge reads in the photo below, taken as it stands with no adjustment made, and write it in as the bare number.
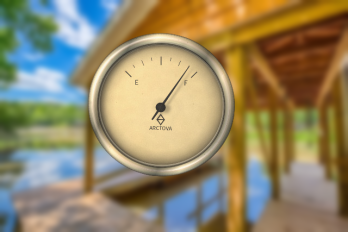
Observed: 0.875
